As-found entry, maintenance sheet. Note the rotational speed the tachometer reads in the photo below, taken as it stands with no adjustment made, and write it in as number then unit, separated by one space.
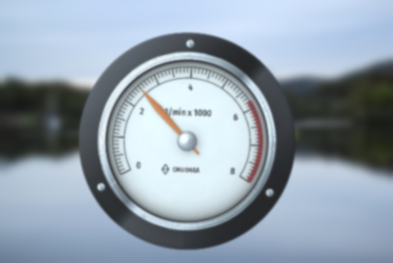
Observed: 2500 rpm
